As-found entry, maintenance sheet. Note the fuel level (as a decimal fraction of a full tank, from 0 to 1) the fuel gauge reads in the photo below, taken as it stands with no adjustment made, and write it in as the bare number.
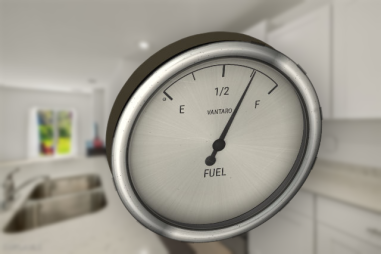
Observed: 0.75
